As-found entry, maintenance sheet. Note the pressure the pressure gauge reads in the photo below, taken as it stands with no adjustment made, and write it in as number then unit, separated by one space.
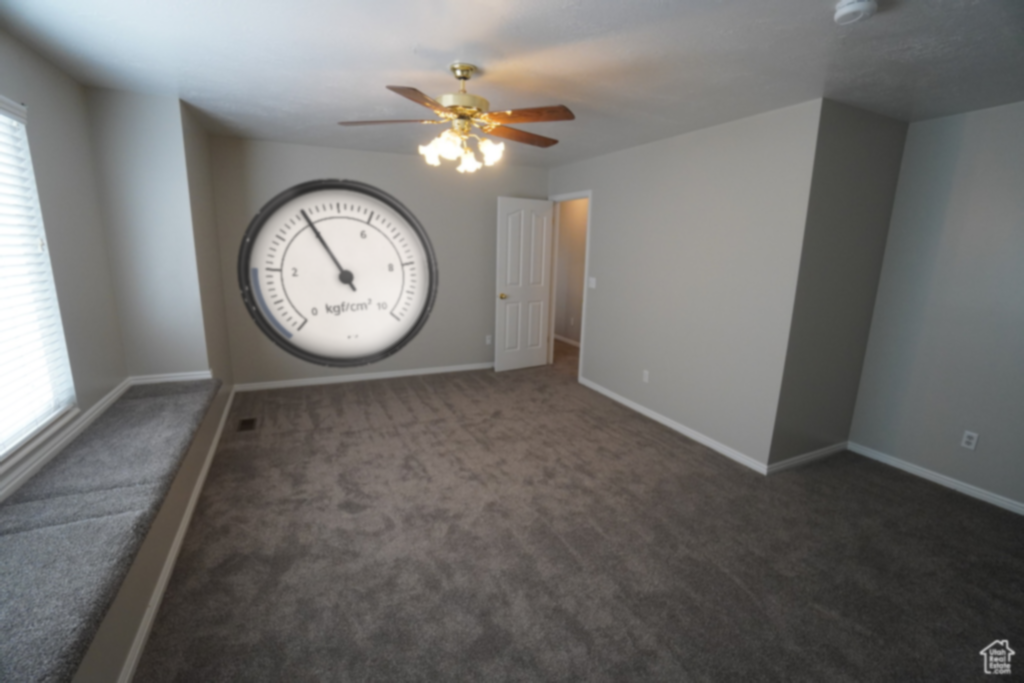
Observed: 4 kg/cm²
